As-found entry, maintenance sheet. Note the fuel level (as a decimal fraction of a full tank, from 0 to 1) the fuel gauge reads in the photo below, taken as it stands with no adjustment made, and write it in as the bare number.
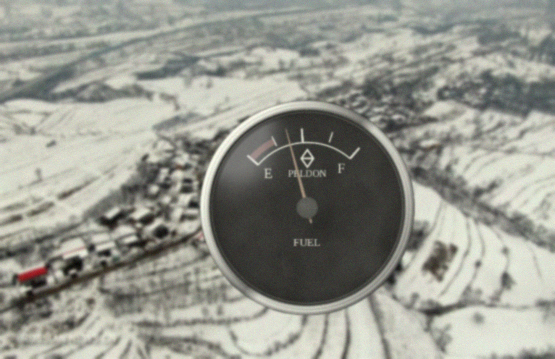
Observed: 0.375
